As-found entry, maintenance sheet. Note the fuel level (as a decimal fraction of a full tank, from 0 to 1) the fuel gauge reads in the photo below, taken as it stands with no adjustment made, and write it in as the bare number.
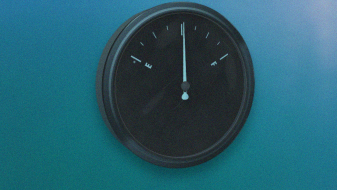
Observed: 0.5
